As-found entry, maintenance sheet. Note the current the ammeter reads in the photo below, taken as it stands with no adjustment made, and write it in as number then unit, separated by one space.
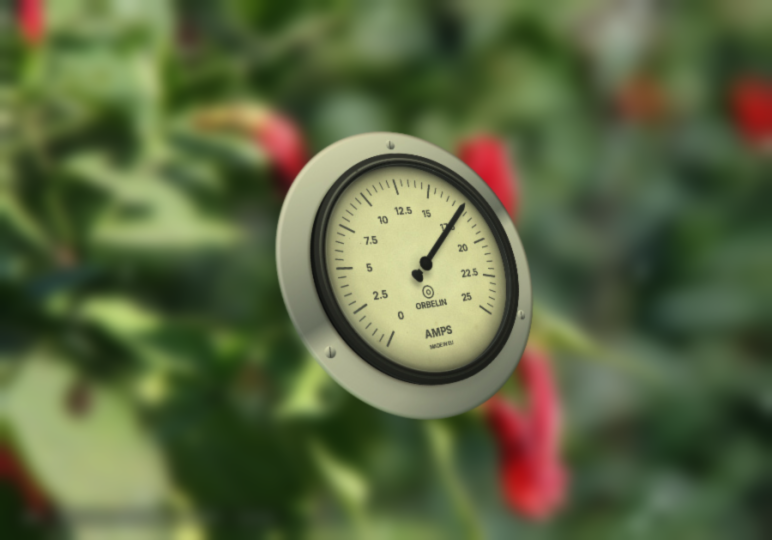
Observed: 17.5 A
